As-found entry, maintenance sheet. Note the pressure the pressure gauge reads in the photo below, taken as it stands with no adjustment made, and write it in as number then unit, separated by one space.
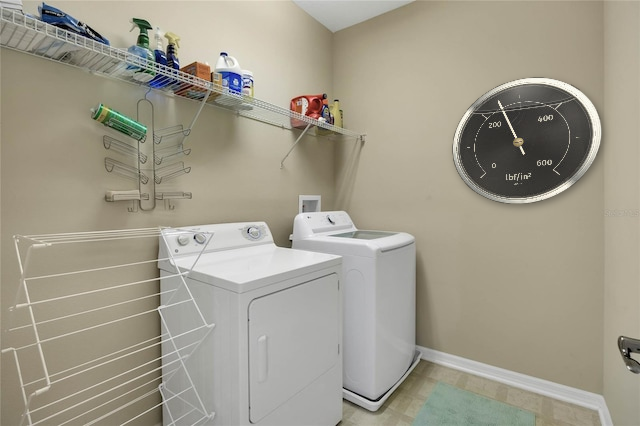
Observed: 250 psi
